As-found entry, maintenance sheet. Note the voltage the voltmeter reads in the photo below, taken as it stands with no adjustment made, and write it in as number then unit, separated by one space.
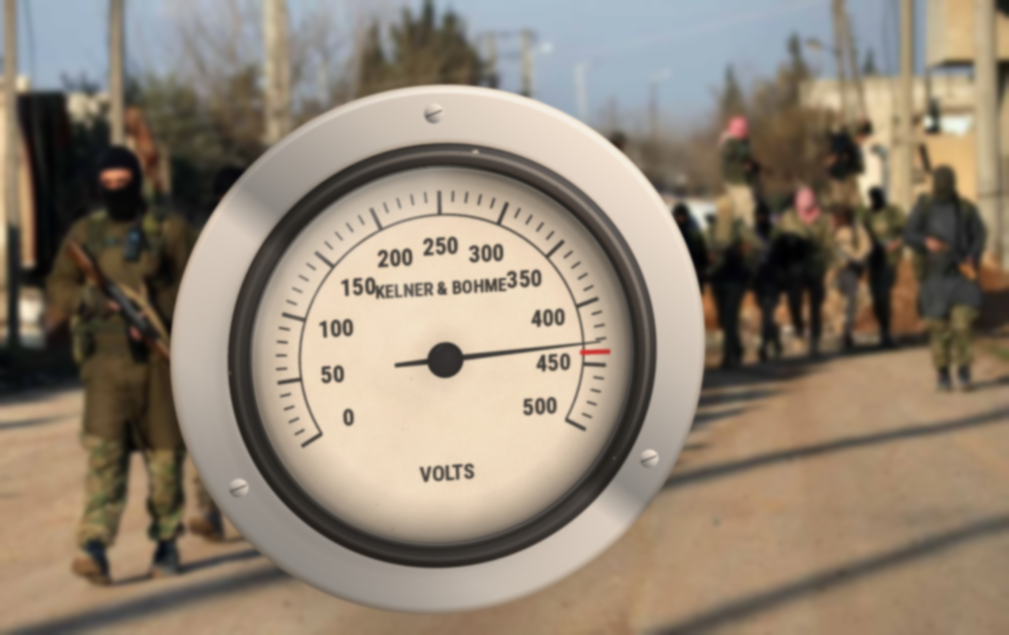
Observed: 430 V
